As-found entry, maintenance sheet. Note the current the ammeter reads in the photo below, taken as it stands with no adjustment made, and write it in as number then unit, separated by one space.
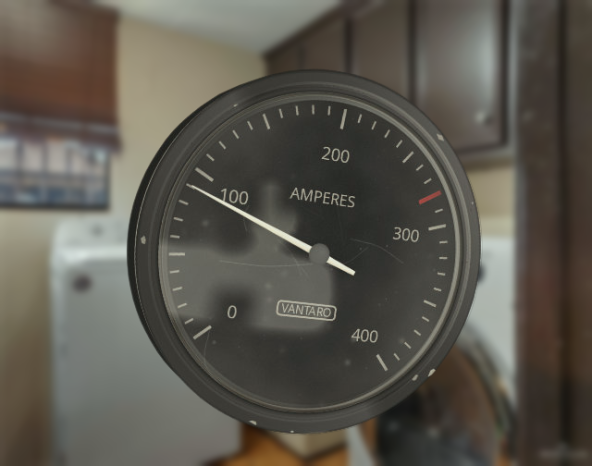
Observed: 90 A
